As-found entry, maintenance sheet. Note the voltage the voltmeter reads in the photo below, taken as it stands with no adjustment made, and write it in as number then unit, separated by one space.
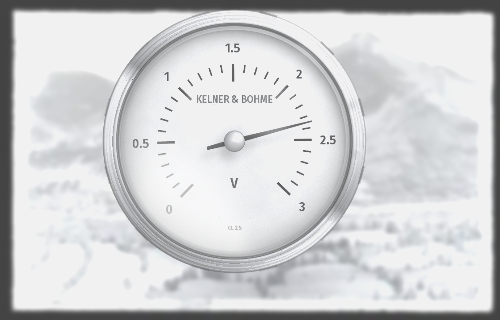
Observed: 2.35 V
